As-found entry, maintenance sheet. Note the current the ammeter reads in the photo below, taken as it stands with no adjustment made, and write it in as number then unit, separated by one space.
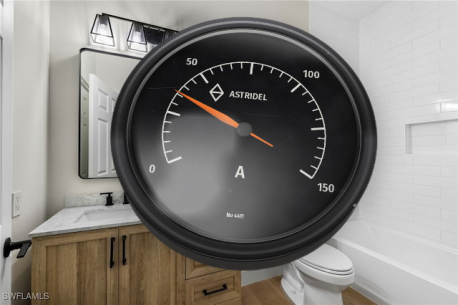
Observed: 35 A
